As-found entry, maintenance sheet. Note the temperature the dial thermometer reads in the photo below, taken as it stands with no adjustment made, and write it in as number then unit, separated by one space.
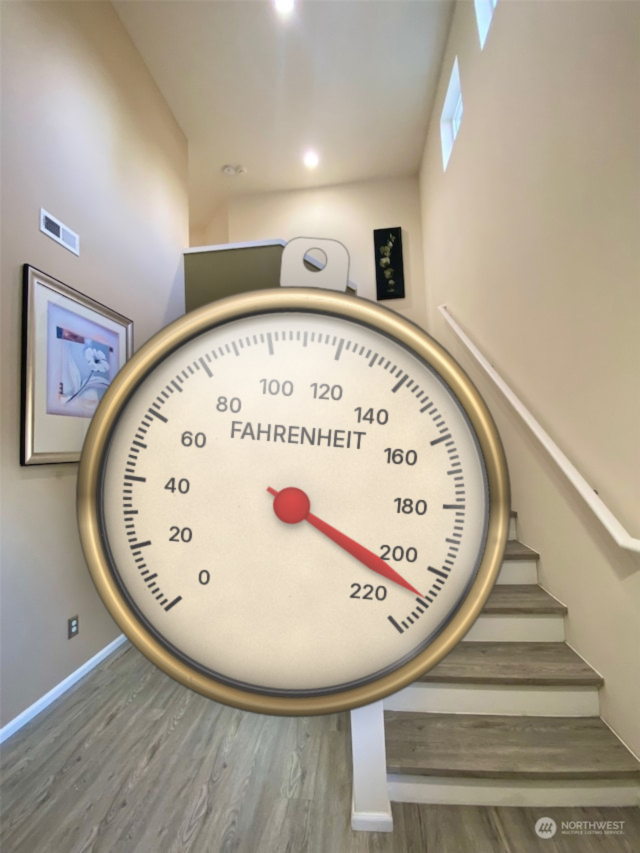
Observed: 208 °F
